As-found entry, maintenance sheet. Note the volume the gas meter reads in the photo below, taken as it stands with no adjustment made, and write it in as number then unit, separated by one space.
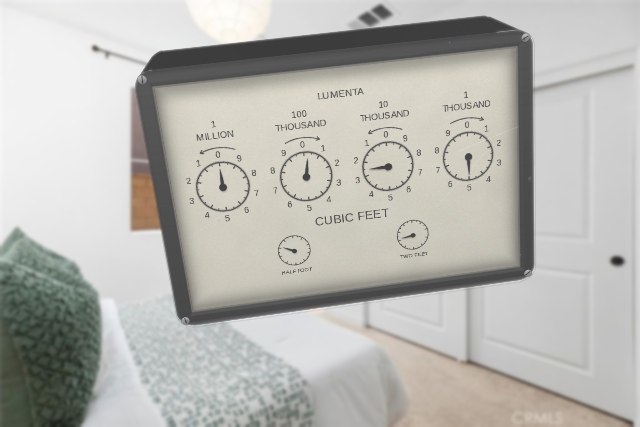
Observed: 2500 ft³
